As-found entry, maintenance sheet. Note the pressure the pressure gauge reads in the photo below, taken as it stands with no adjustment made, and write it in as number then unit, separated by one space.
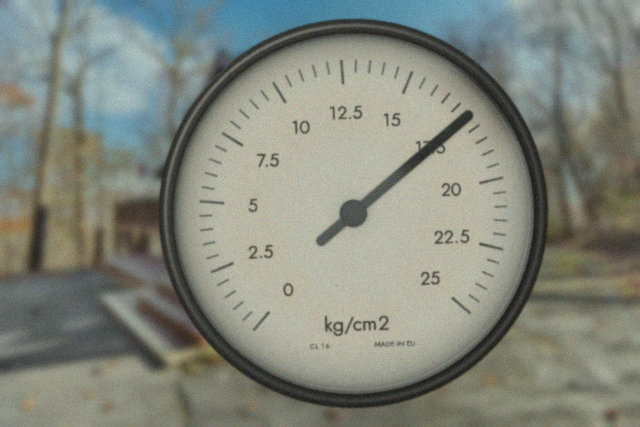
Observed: 17.5 kg/cm²
